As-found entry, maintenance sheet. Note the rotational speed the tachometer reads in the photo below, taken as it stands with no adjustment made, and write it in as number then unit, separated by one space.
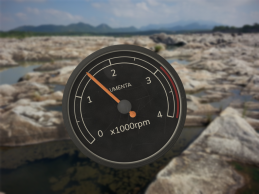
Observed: 1500 rpm
